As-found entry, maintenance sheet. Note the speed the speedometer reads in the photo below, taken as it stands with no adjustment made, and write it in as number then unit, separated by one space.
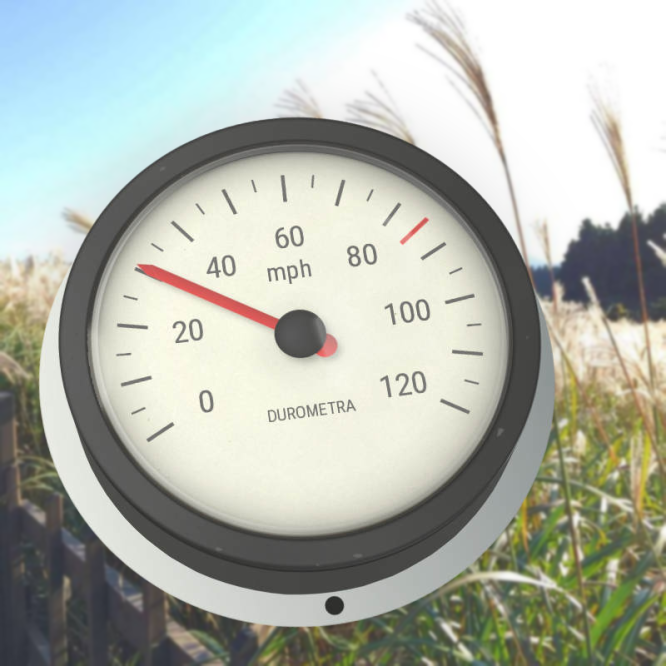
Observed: 30 mph
